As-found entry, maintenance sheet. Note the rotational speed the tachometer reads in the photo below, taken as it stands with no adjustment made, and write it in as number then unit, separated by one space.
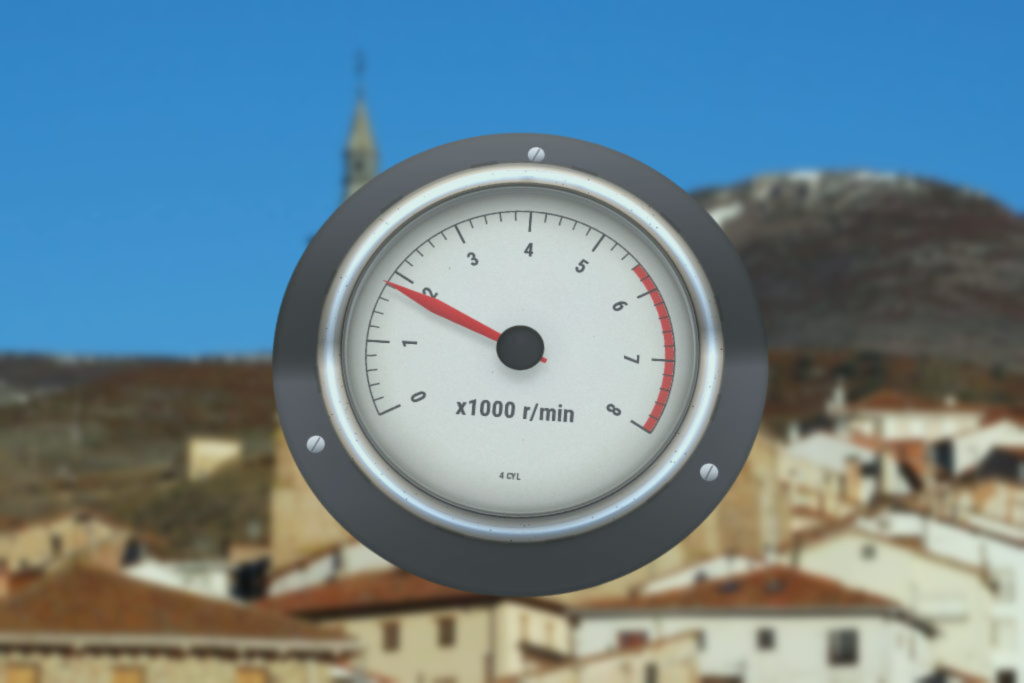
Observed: 1800 rpm
